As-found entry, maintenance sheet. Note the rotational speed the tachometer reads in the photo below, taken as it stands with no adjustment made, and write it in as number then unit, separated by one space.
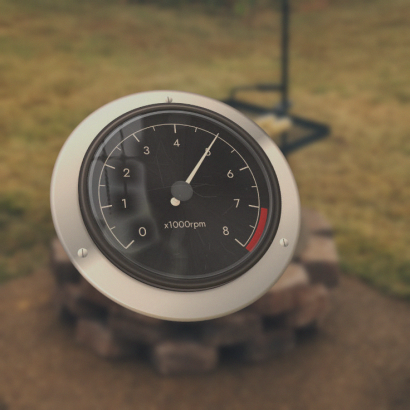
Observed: 5000 rpm
